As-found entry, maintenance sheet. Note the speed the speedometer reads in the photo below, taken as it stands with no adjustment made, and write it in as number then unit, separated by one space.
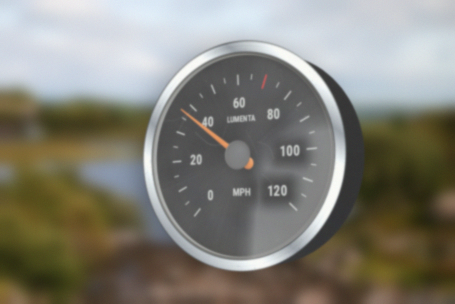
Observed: 37.5 mph
